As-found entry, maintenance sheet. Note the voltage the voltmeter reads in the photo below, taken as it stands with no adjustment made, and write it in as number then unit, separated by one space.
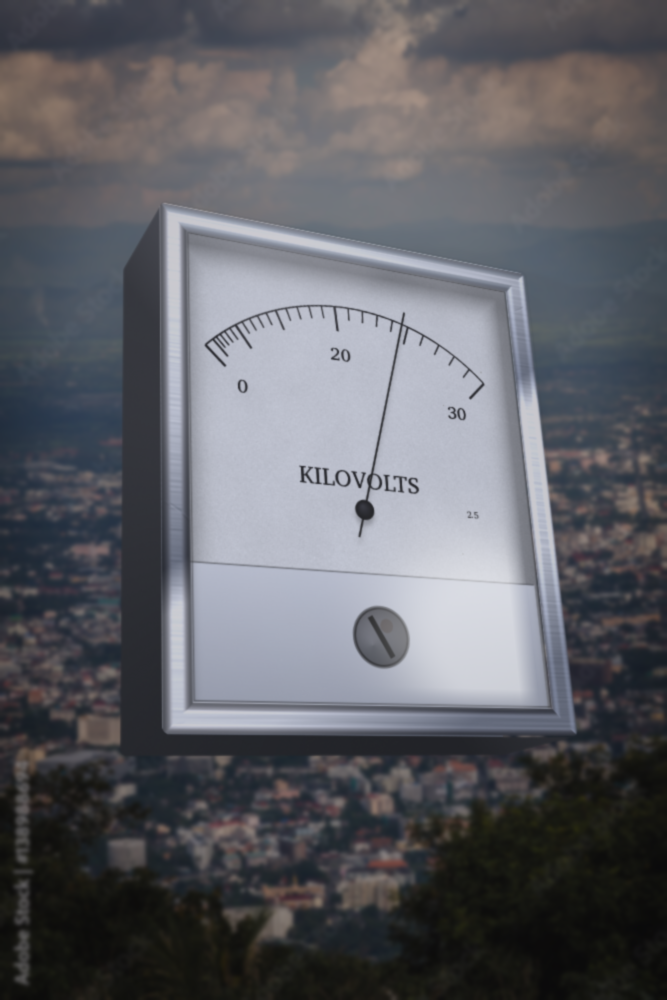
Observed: 24.5 kV
